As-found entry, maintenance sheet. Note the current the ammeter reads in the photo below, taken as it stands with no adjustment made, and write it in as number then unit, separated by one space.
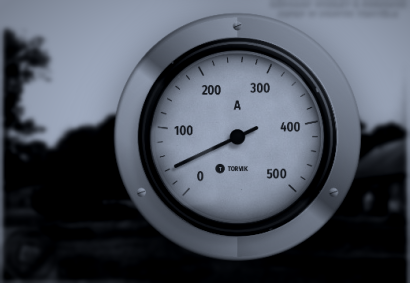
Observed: 40 A
